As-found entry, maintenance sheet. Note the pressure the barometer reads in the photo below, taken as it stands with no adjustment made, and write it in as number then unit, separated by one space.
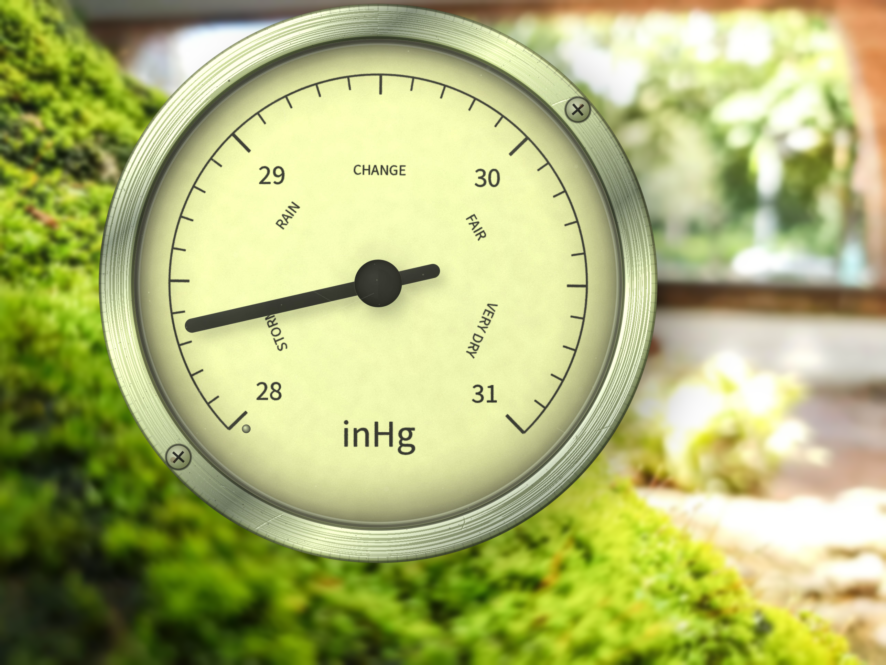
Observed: 28.35 inHg
